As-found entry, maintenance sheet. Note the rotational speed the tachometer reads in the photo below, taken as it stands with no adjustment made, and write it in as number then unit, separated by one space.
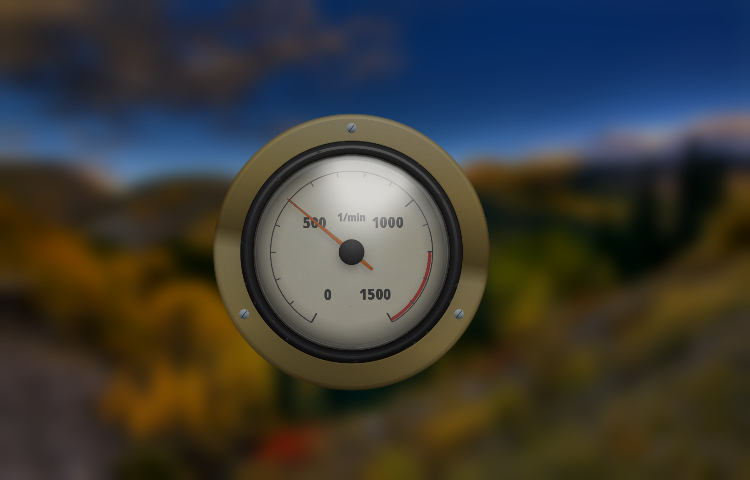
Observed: 500 rpm
